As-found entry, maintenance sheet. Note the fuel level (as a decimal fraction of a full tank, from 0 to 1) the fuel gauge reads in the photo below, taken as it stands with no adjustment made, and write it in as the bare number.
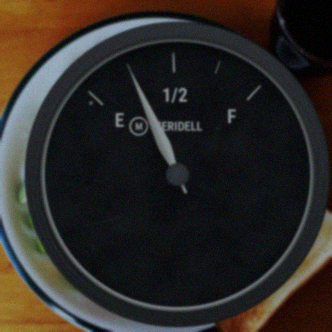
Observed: 0.25
